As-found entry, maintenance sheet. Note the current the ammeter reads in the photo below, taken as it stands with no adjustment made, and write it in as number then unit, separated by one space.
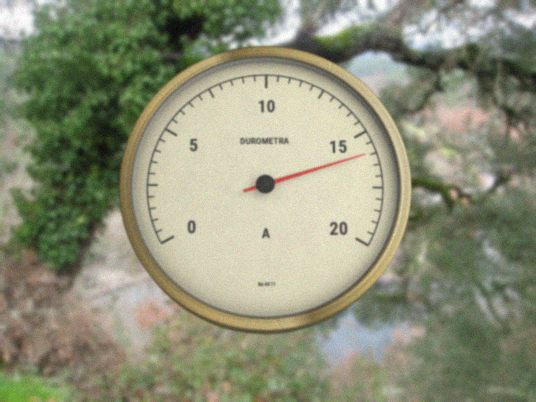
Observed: 16 A
